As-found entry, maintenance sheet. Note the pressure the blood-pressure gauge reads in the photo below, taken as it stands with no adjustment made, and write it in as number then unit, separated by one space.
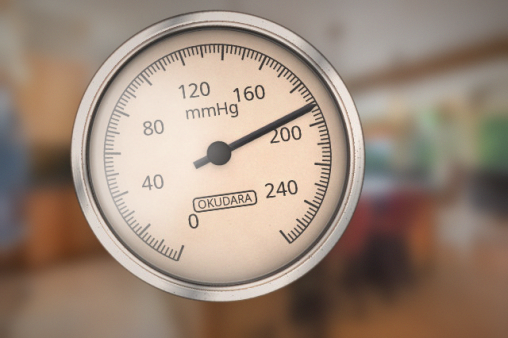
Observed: 192 mmHg
